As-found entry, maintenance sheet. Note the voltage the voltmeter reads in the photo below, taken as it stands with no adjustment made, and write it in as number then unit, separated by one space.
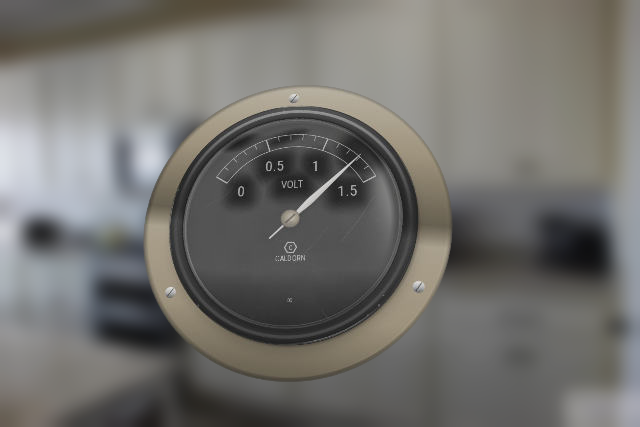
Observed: 1.3 V
